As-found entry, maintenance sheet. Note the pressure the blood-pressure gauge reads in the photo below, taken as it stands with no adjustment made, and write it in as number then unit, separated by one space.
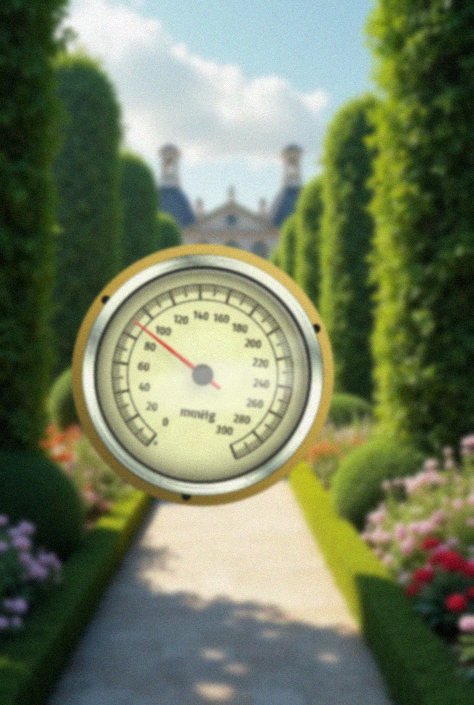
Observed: 90 mmHg
